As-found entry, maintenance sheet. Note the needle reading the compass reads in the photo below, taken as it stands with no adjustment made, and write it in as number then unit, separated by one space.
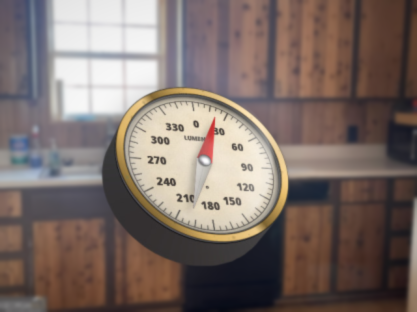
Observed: 20 °
